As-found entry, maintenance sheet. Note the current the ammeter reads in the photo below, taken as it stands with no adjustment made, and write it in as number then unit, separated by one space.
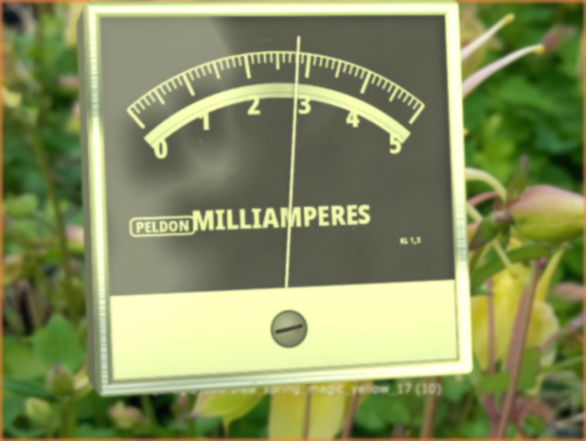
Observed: 2.8 mA
